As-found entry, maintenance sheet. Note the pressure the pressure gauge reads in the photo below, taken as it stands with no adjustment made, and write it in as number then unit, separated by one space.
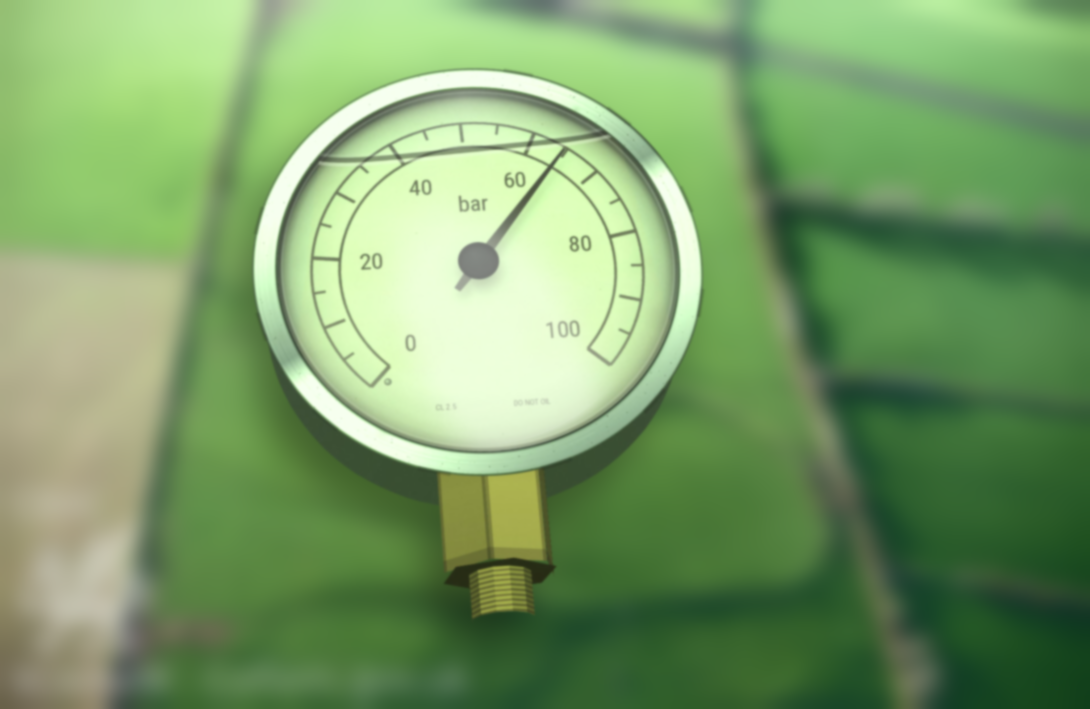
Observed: 65 bar
